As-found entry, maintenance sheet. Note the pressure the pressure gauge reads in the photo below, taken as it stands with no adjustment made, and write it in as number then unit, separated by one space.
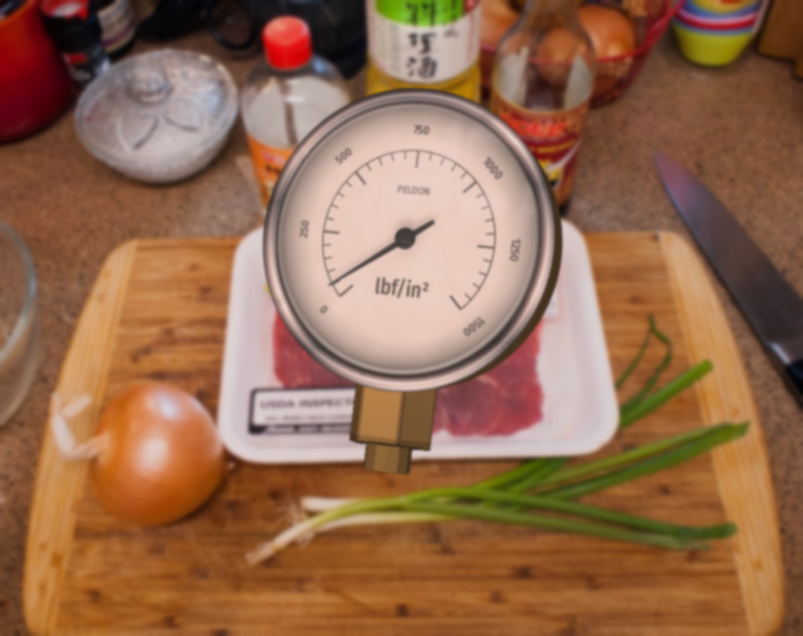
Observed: 50 psi
